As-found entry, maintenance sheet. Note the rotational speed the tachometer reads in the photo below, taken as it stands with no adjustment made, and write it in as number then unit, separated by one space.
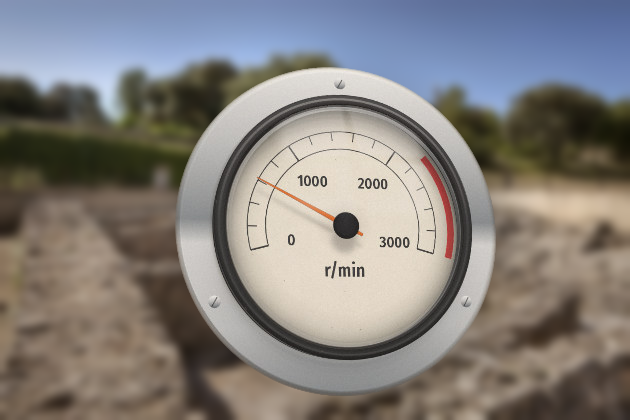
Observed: 600 rpm
